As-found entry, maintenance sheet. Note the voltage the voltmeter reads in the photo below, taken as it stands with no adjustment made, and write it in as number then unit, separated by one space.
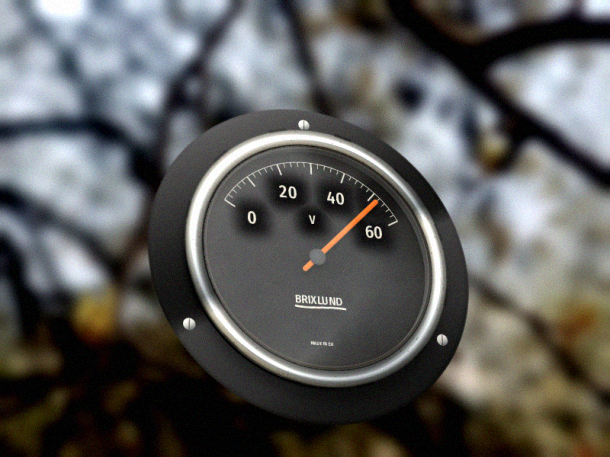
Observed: 52 V
